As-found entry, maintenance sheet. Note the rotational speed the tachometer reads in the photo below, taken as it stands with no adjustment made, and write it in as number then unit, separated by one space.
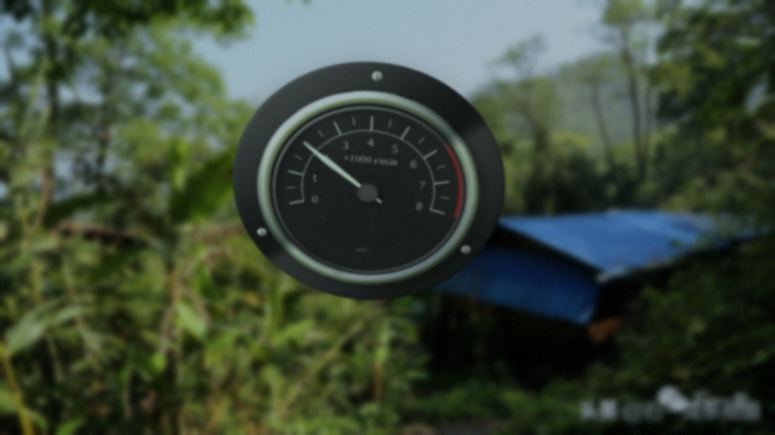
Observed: 2000 rpm
